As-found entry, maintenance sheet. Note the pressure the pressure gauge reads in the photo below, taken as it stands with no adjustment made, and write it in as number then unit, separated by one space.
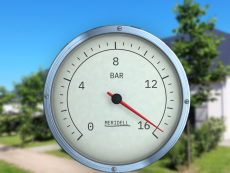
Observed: 15.5 bar
